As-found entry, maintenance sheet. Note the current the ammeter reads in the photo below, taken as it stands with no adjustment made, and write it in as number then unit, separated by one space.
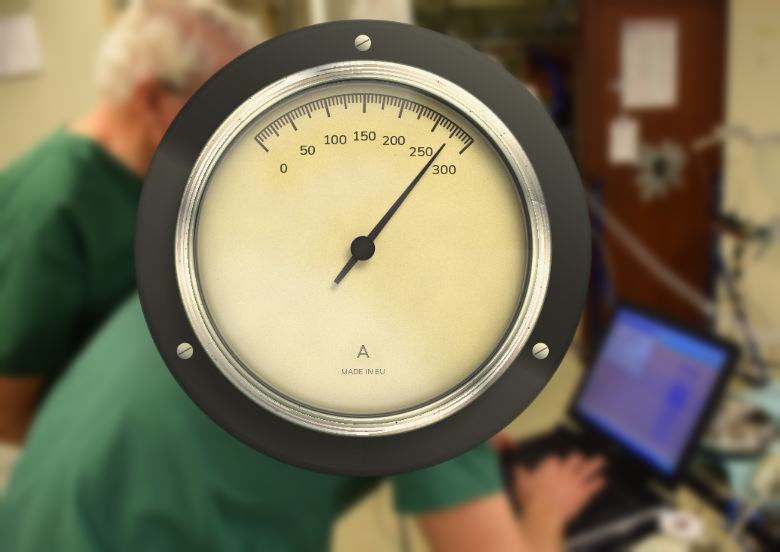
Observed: 275 A
